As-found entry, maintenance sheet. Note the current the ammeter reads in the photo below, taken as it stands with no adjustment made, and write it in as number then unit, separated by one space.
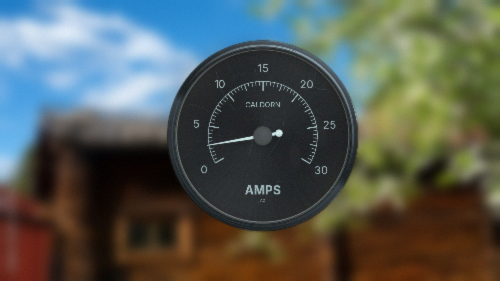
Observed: 2.5 A
